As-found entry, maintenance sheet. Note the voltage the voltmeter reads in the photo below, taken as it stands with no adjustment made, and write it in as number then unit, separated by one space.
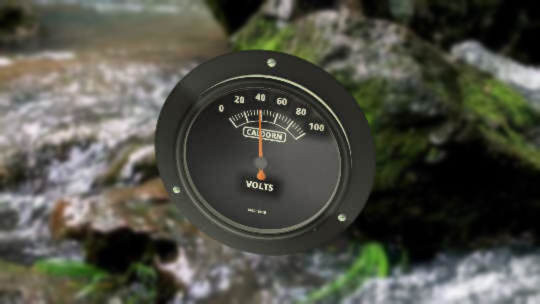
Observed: 40 V
